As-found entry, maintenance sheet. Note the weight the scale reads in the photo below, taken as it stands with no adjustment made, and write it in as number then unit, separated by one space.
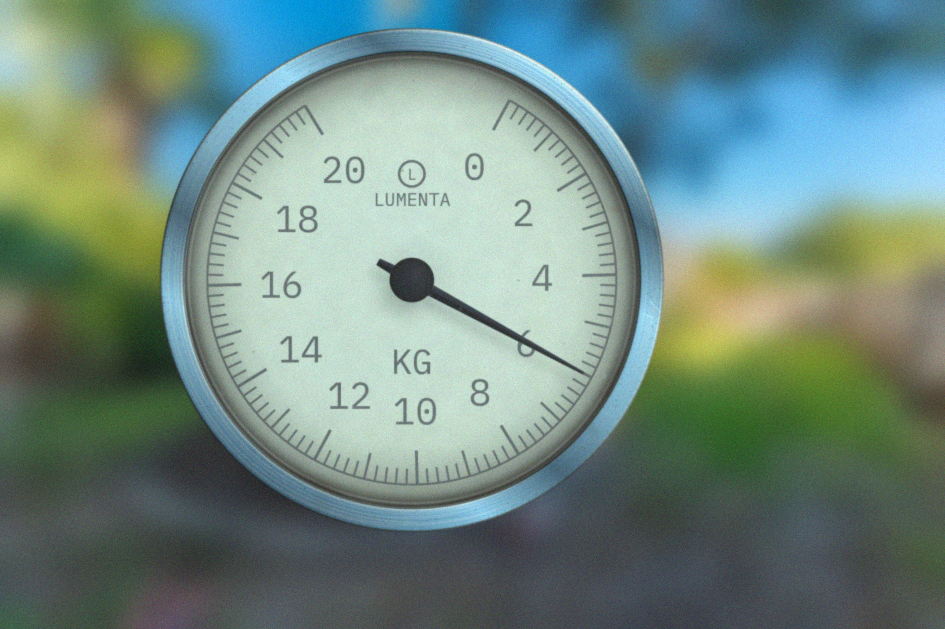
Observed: 6 kg
